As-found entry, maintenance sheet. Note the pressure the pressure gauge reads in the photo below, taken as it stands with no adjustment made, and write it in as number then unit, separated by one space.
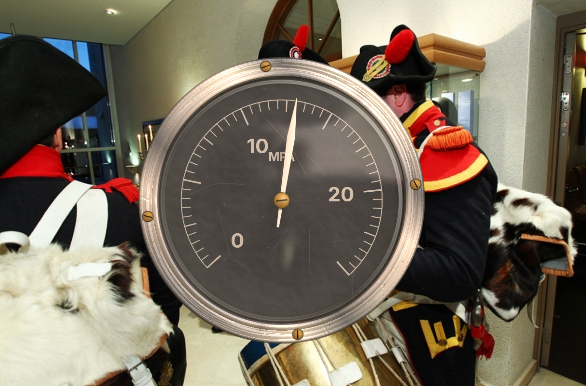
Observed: 13 MPa
